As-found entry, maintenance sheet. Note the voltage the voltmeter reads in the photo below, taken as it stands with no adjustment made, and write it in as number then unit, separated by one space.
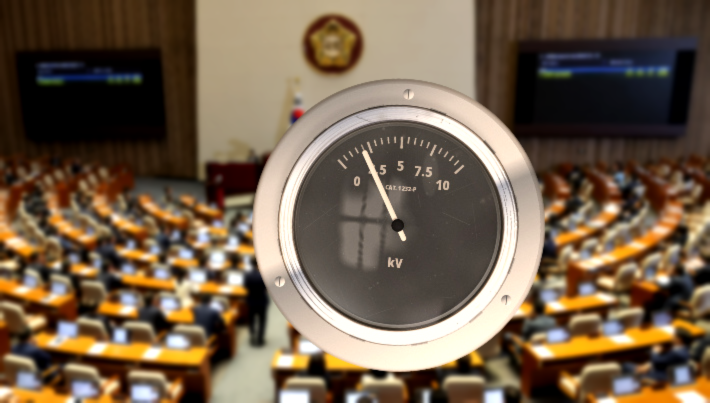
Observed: 2 kV
